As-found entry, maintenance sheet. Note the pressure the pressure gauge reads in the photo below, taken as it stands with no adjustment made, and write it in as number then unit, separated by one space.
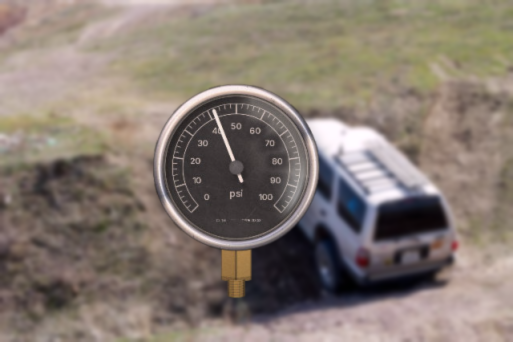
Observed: 42 psi
